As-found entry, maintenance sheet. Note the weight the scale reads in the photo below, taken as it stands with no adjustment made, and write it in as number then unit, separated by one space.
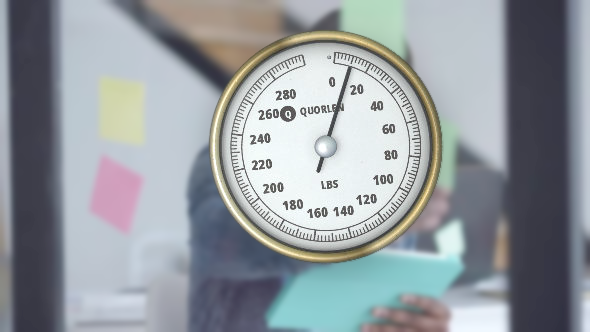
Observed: 10 lb
